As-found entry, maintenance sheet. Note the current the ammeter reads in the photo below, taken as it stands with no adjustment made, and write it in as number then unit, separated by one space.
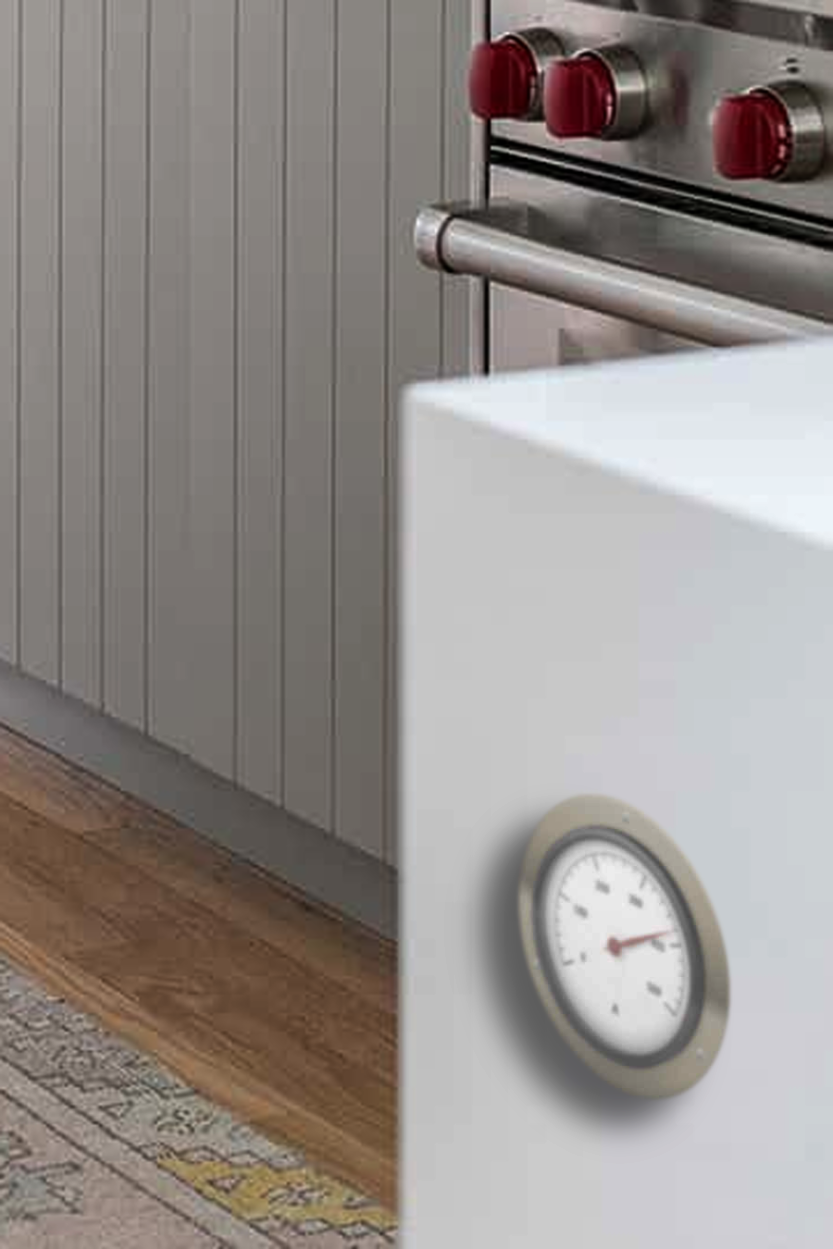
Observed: 380 A
